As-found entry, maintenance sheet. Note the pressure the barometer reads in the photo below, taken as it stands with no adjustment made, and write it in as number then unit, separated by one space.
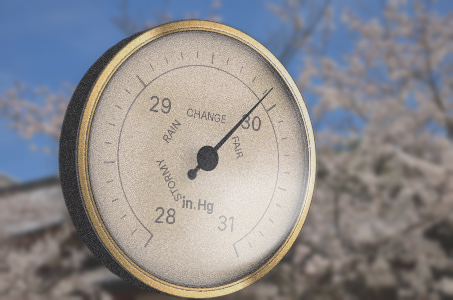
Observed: 29.9 inHg
